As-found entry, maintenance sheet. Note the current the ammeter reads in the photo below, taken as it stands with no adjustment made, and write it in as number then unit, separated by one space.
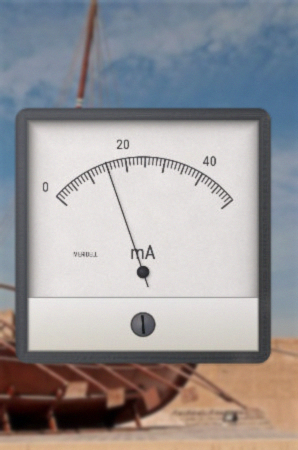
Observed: 15 mA
